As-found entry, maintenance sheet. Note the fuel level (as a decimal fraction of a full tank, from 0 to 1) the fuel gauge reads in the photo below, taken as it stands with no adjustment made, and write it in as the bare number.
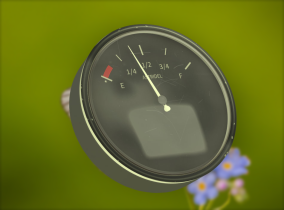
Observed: 0.375
